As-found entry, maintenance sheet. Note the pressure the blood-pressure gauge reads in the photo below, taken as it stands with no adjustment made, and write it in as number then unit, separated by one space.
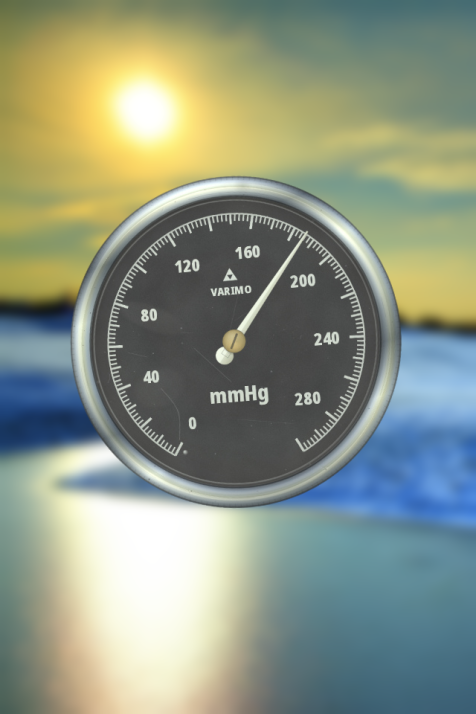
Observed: 186 mmHg
